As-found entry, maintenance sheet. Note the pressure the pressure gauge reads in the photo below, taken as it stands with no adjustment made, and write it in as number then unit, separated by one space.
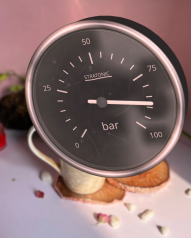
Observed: 87.5 bar
